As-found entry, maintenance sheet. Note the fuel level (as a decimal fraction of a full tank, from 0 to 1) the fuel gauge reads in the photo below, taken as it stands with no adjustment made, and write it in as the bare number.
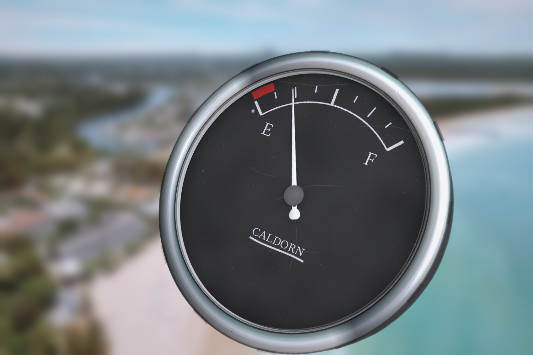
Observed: 0.25
